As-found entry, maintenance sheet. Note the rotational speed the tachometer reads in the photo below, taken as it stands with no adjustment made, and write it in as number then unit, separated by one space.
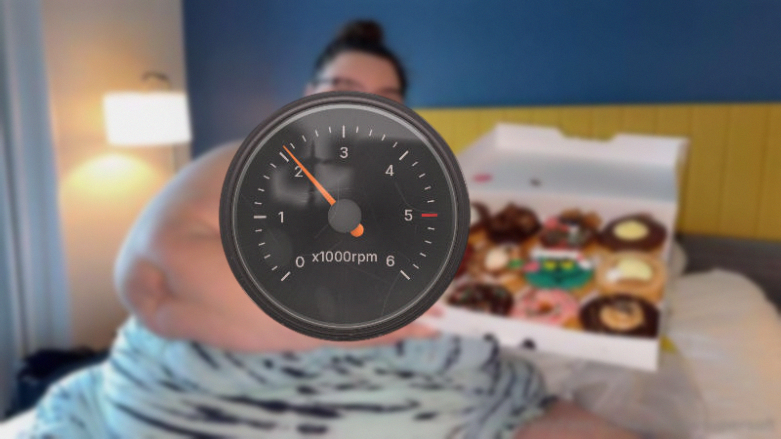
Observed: 2100 rpm
